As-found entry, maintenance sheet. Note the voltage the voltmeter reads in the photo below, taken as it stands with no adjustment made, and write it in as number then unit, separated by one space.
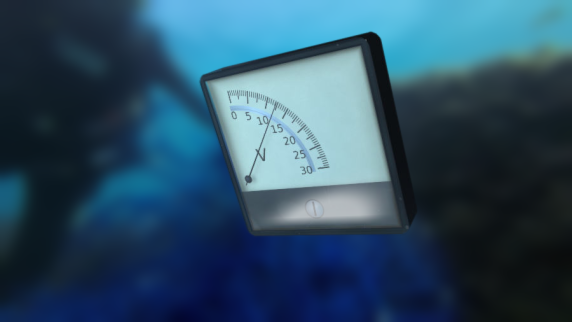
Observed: 12.5 V
